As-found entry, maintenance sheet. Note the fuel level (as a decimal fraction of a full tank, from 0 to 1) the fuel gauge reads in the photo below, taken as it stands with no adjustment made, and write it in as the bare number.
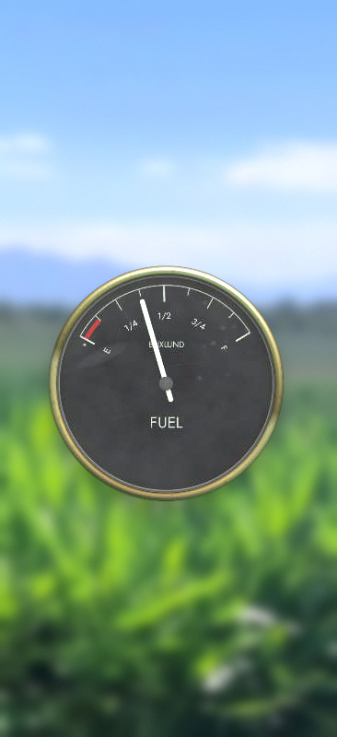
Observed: 0.375
